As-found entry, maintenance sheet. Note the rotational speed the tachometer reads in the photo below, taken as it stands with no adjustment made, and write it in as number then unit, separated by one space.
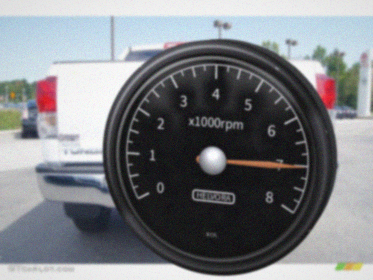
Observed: 7000 rpm
